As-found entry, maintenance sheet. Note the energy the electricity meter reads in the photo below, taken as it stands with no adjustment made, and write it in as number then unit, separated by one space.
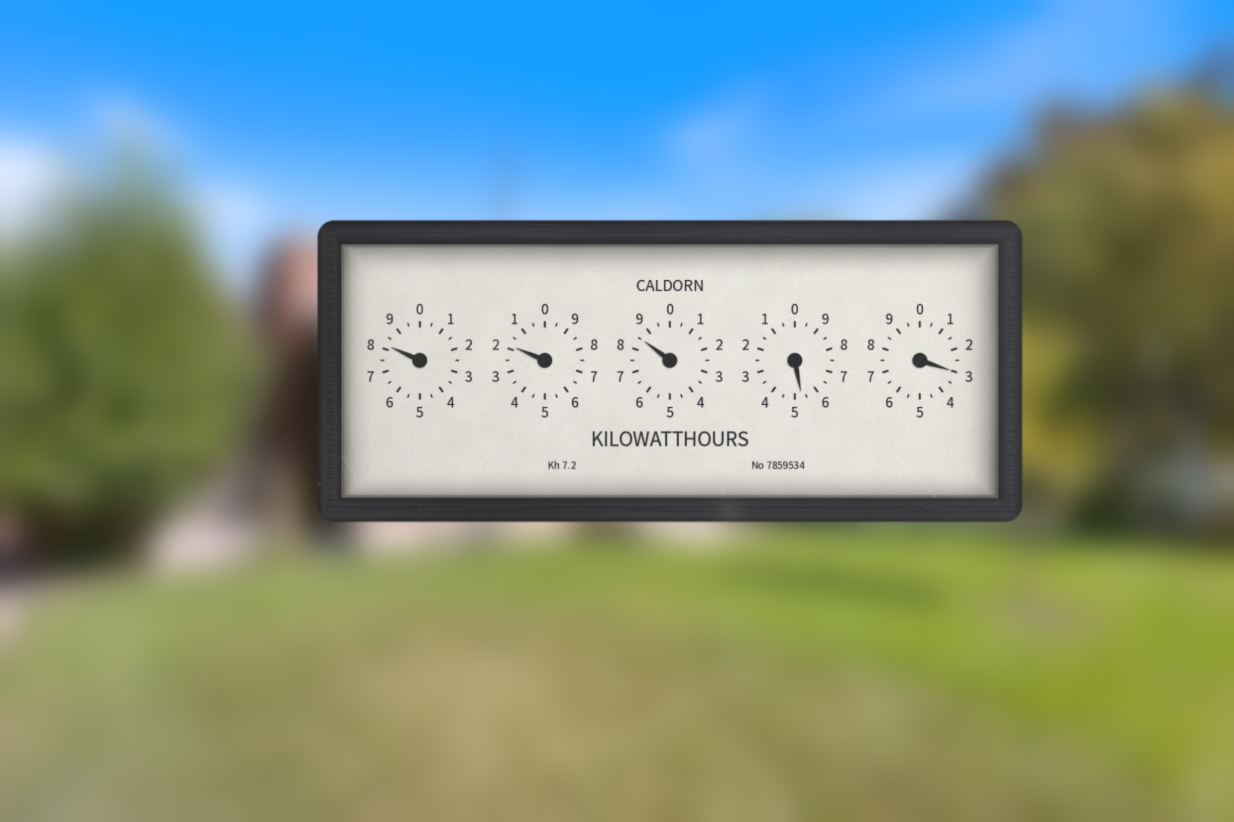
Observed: 81853 kWh
